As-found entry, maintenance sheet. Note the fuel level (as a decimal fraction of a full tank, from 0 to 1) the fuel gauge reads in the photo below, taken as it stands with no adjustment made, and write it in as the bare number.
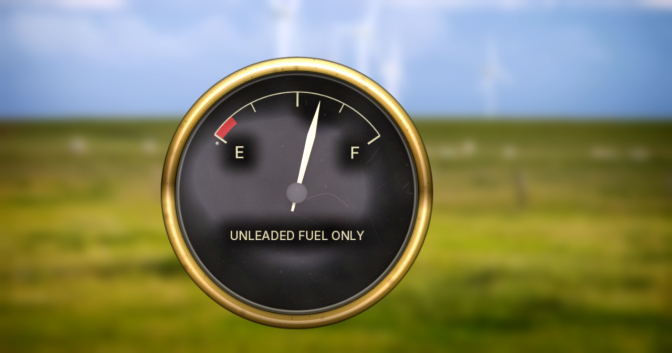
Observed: 0.625
